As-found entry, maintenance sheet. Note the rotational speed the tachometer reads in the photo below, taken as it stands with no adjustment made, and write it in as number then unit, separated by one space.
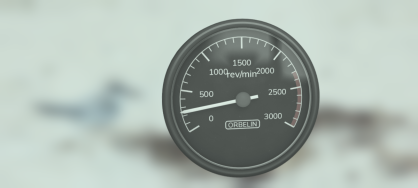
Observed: 250 rpm
